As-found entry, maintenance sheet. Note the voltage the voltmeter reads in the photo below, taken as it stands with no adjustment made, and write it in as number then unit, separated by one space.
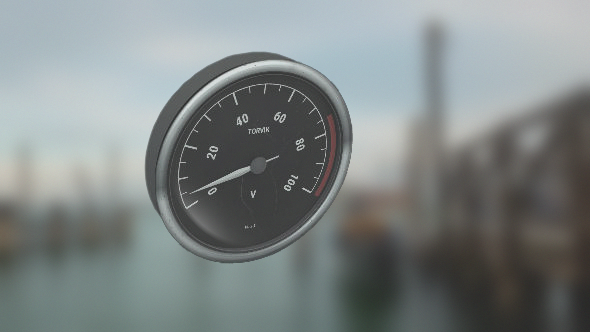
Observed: 5 V
